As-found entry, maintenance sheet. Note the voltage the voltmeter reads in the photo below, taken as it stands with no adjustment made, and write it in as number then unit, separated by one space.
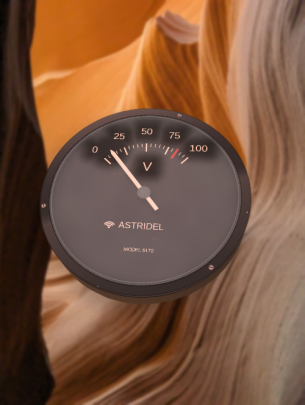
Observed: 10 V
